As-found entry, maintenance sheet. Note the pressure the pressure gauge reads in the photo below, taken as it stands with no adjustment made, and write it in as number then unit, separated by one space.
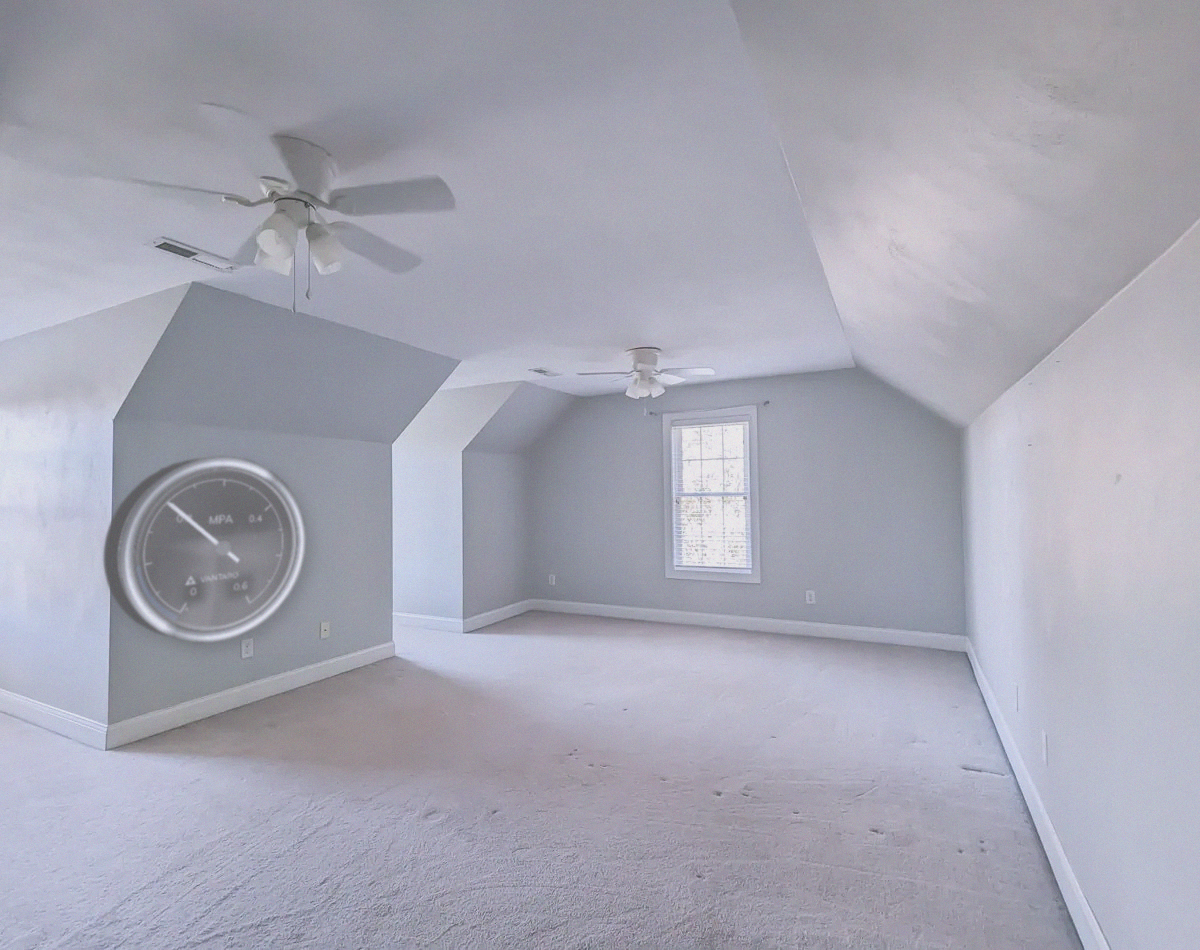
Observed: 0.2 MPa
